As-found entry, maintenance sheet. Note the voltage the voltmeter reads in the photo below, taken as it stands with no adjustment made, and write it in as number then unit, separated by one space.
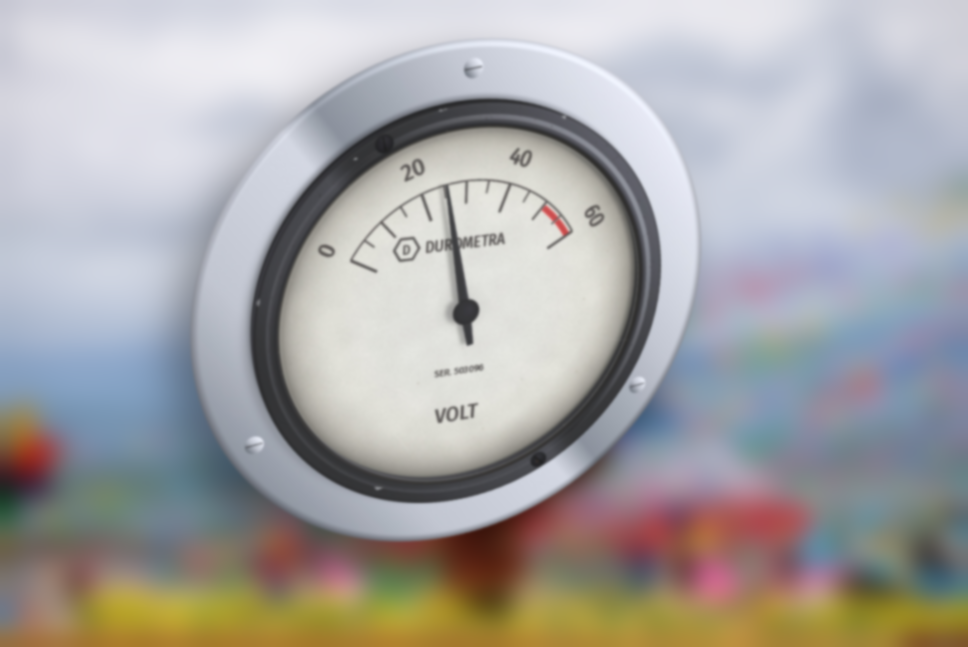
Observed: 25 V
